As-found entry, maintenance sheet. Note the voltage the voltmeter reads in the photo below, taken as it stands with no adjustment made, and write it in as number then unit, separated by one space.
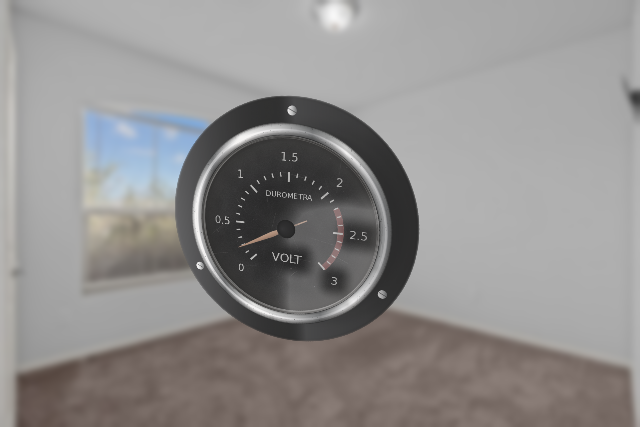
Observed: 0.2 V
